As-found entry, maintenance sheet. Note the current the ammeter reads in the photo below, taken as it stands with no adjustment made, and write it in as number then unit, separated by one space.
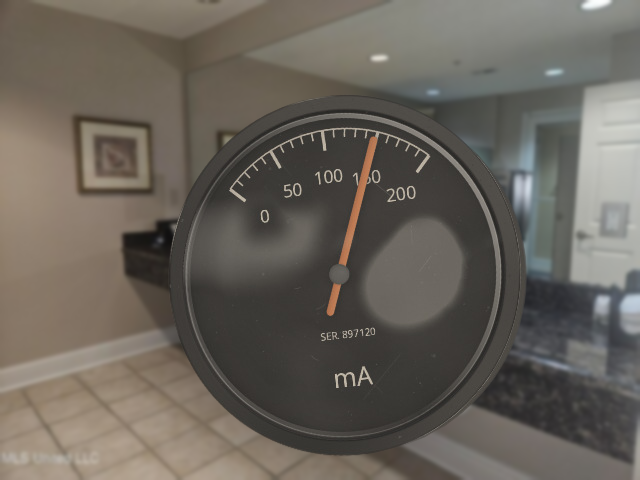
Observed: 150 mA
